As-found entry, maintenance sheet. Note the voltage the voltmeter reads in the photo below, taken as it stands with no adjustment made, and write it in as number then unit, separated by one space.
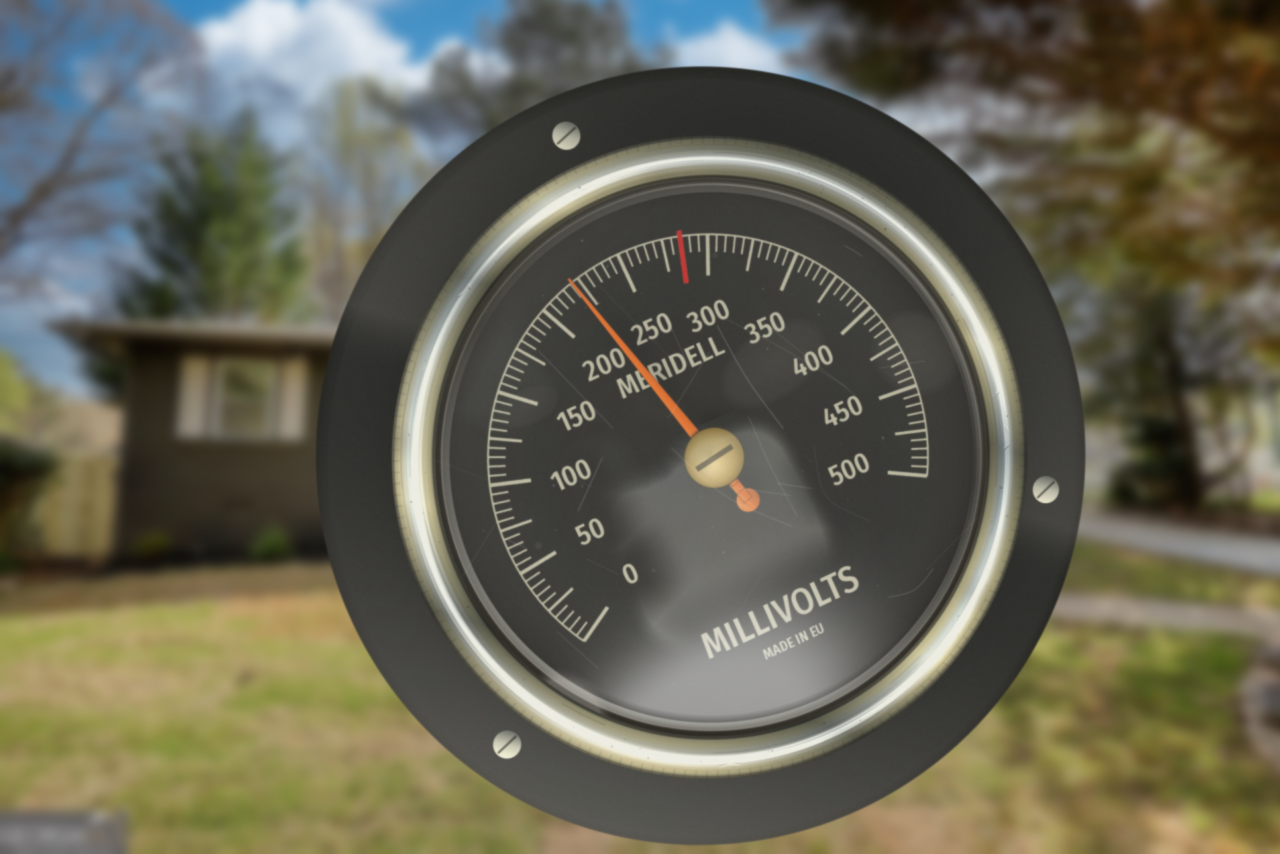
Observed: 220 mV
